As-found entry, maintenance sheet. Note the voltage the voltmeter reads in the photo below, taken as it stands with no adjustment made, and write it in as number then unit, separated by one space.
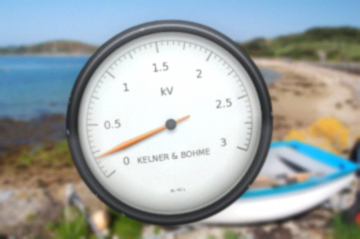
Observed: 0.2 kV
